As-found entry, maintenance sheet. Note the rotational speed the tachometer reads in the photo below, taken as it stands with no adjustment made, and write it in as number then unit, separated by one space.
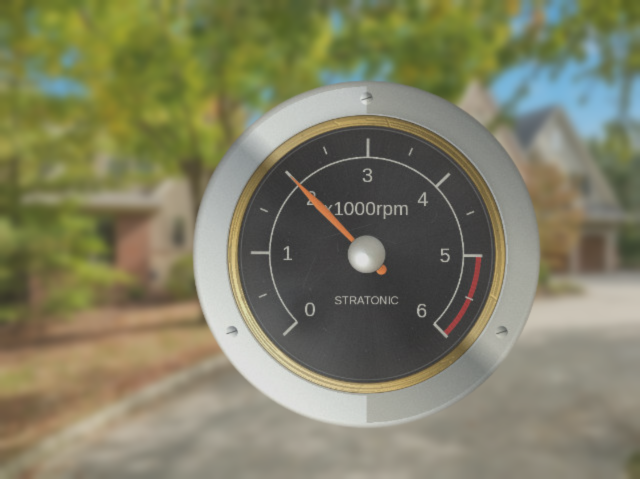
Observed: 2000 rpm
